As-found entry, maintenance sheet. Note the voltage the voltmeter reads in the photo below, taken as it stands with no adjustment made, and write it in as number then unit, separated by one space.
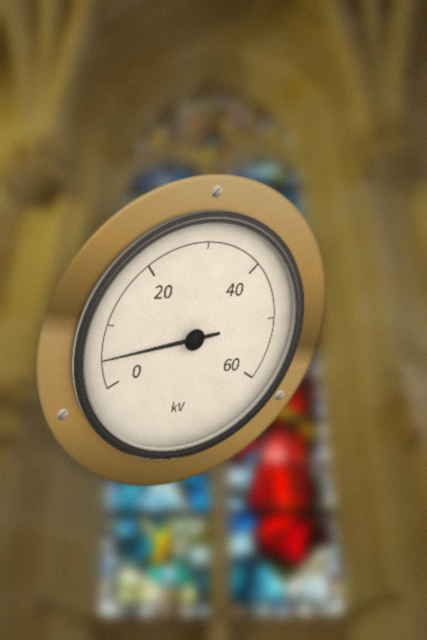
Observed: 5 kV
